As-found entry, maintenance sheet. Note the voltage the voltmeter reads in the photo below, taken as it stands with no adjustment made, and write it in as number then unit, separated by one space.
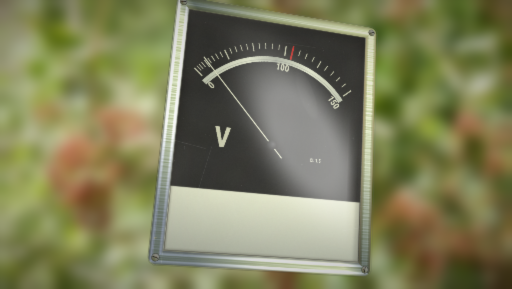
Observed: 25 V
